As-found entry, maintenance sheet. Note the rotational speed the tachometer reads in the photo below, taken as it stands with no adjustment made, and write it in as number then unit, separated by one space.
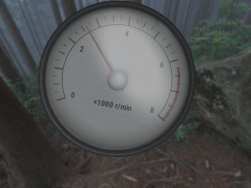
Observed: 2625 rpm
